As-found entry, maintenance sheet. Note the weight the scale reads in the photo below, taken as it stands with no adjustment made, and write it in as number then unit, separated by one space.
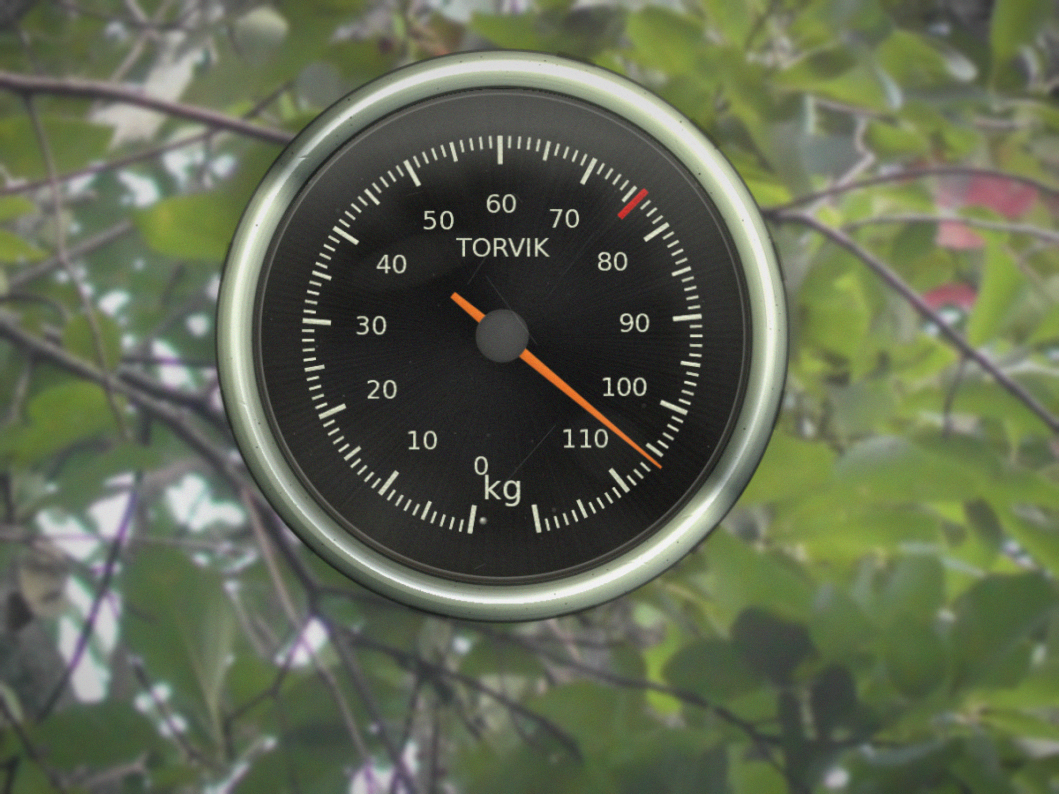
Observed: 106 kg
